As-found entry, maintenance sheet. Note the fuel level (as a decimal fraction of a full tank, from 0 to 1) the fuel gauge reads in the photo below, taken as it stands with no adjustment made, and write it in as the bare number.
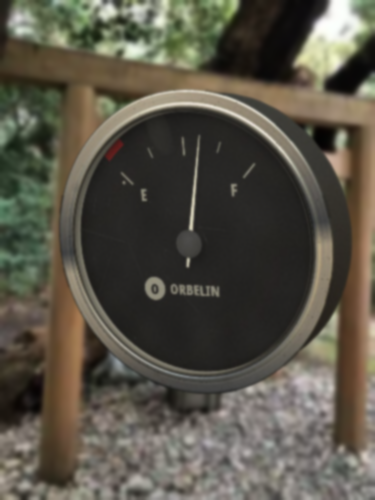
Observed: 0.625
